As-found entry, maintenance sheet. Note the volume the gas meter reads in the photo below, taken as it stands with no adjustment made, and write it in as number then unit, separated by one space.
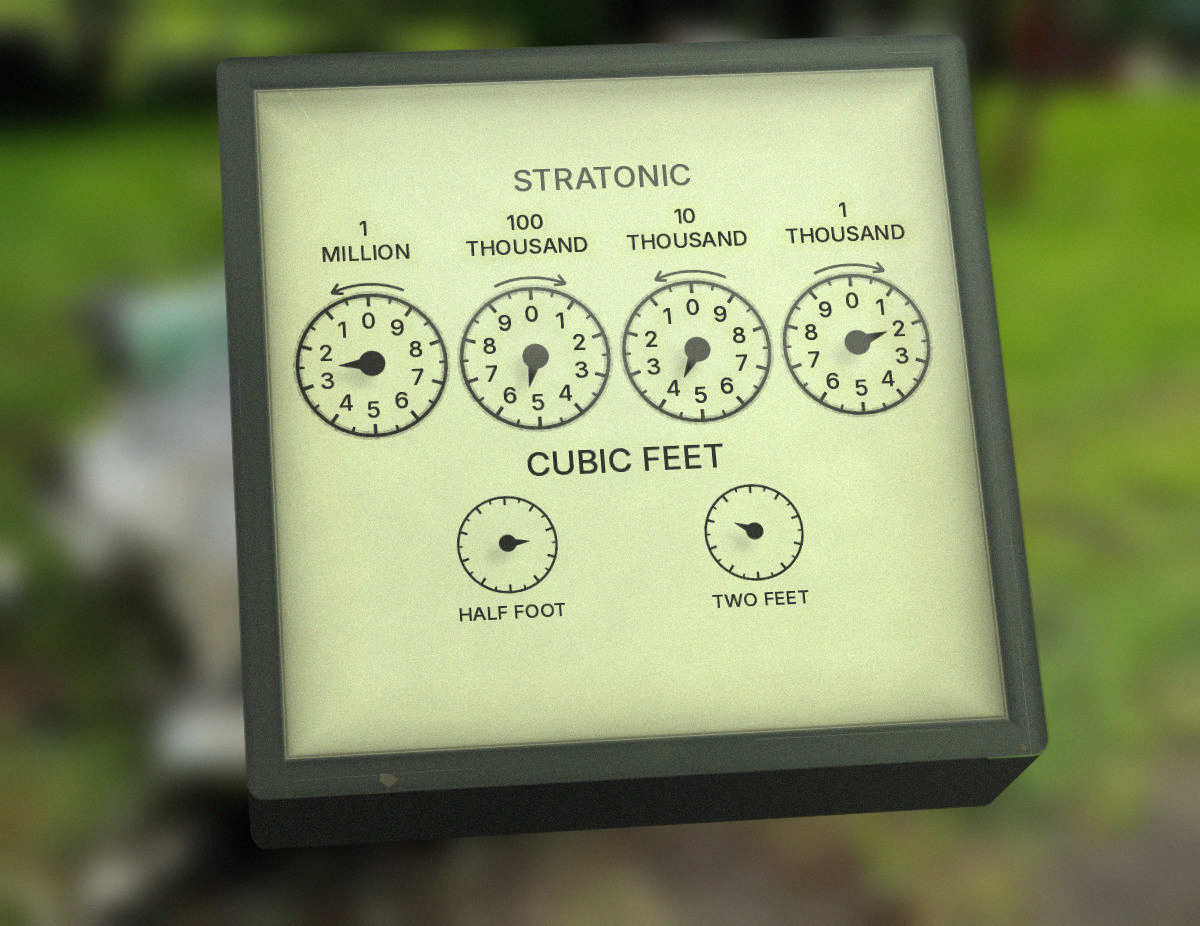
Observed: 254200 ft³
